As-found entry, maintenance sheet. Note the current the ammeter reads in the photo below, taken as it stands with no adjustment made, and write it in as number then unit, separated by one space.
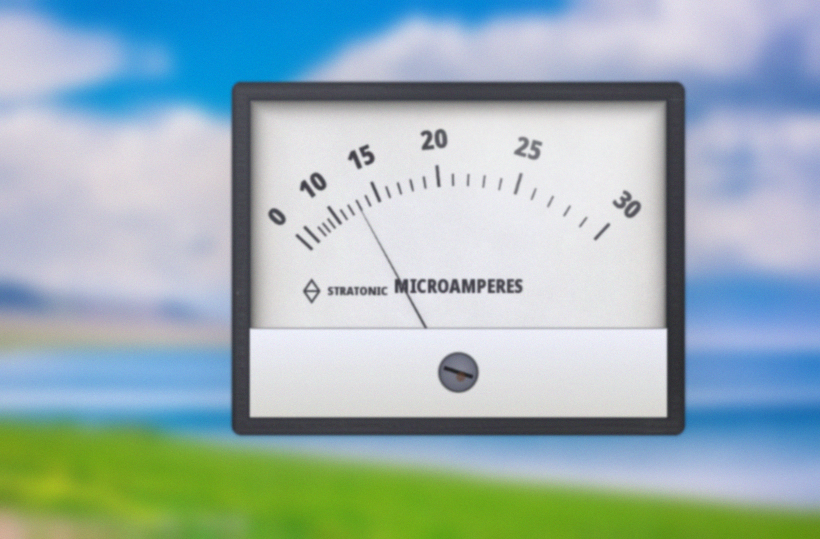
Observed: 13 µA
